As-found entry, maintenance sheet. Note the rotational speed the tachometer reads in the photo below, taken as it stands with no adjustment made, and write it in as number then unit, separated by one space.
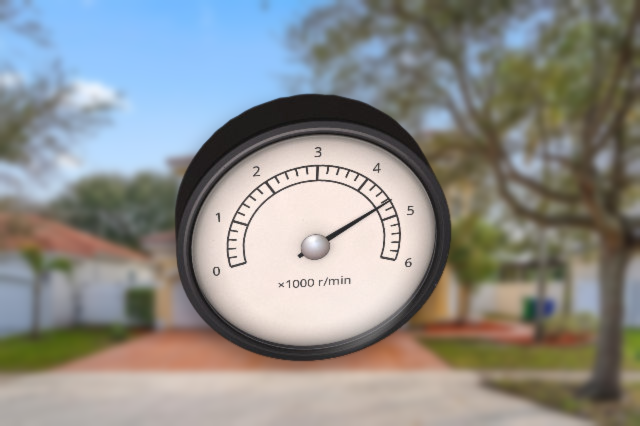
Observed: 4600 rpm
